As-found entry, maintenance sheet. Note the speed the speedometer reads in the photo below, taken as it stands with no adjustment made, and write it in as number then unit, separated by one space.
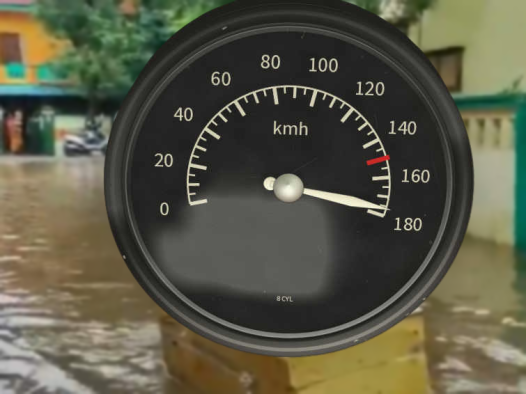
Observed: 175 km/h
